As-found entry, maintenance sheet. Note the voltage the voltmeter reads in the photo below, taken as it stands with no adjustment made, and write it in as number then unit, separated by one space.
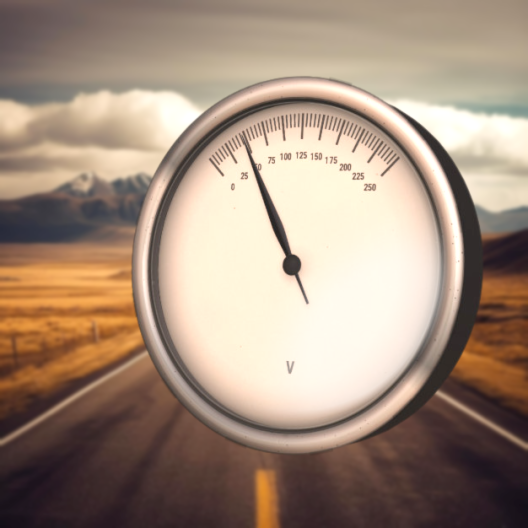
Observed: 50 V
